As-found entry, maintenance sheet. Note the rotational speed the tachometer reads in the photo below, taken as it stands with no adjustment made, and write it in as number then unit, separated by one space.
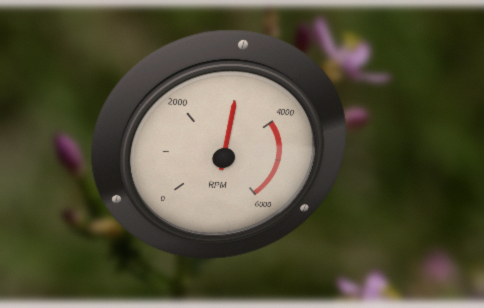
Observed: 3000 rpm
